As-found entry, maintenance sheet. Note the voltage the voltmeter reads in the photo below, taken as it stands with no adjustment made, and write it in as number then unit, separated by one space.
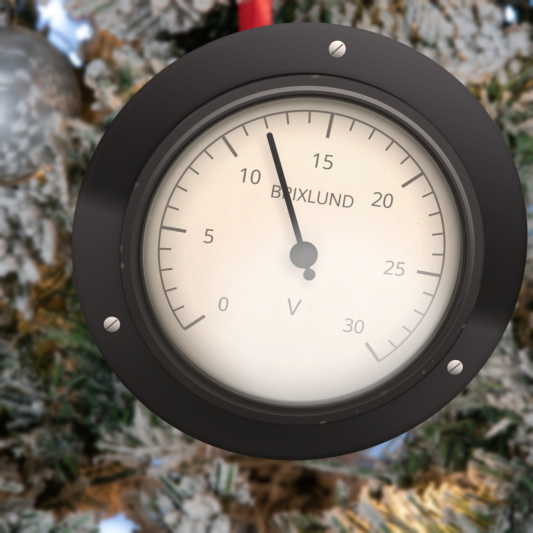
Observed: 12 V
